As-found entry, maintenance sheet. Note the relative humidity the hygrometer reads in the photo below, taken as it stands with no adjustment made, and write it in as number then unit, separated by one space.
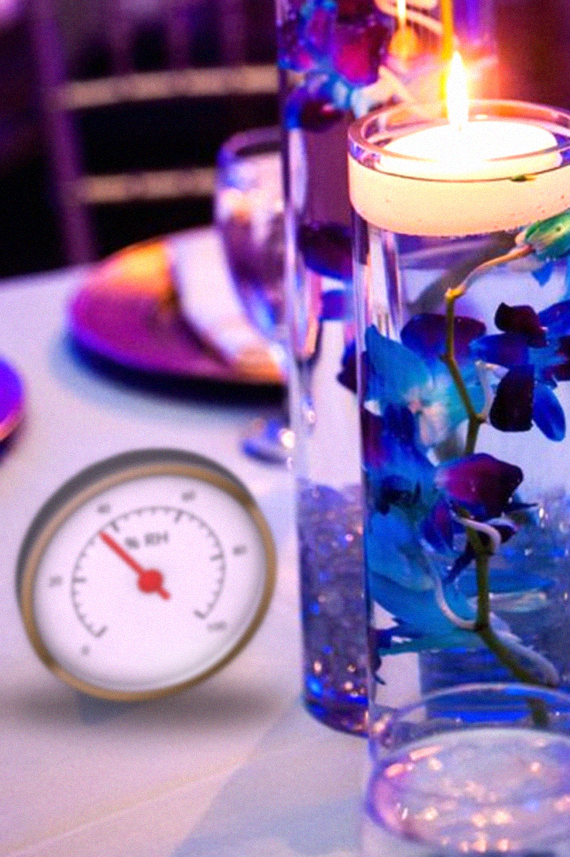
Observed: 36 %
